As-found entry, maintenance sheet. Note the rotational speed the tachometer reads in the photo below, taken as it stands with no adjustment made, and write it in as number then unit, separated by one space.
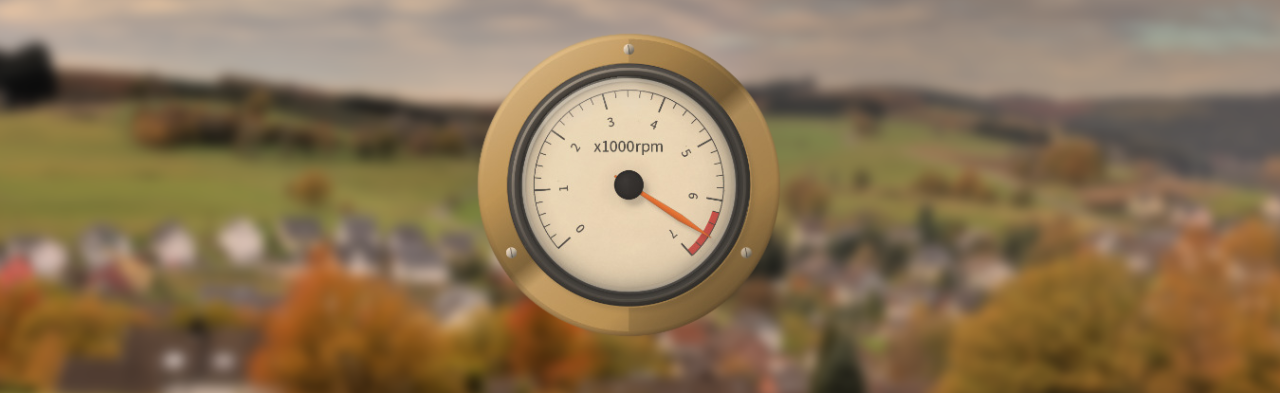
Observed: 6600 rpm
